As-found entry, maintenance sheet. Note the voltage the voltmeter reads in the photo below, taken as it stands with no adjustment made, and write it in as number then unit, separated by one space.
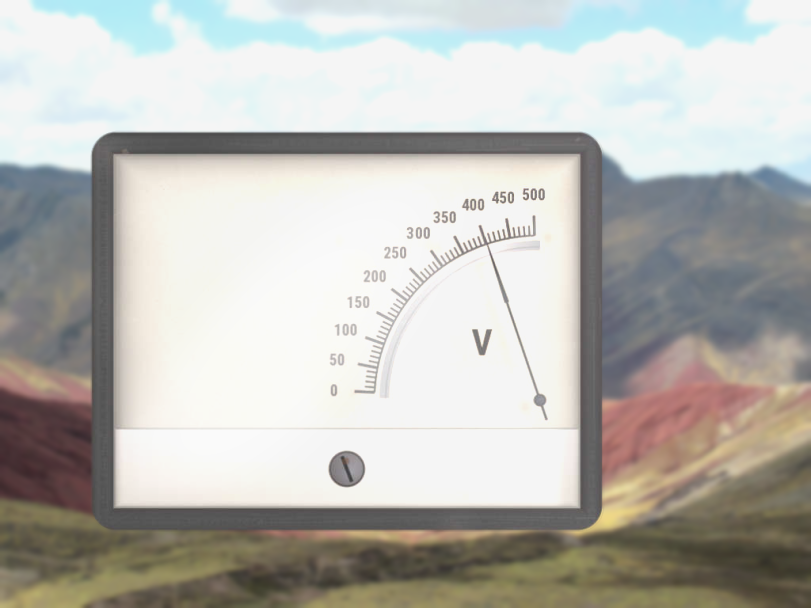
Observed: 400 V
